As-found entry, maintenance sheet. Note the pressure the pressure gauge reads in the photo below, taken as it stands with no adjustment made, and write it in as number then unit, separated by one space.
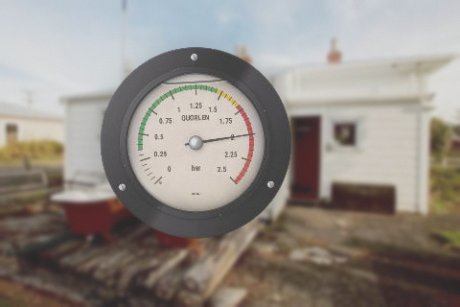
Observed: 2 bar
